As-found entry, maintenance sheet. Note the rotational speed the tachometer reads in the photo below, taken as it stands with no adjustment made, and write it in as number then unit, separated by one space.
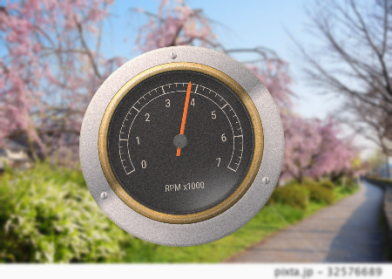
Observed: 3800 rpm
